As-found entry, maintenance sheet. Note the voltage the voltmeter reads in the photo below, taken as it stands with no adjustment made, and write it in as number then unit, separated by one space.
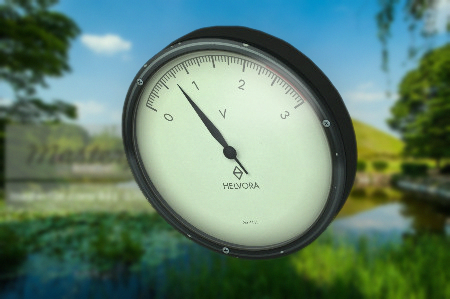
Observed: 0.75 V
